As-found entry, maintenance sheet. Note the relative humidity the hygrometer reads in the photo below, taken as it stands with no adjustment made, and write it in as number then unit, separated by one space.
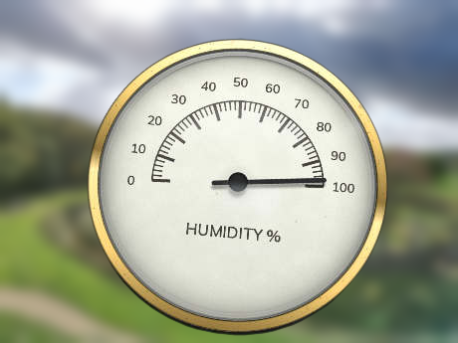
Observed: 98 %
